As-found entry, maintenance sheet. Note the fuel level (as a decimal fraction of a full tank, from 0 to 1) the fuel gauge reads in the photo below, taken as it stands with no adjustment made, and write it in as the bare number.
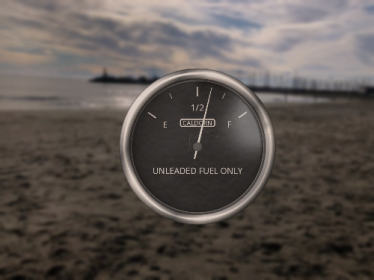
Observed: 0.625
